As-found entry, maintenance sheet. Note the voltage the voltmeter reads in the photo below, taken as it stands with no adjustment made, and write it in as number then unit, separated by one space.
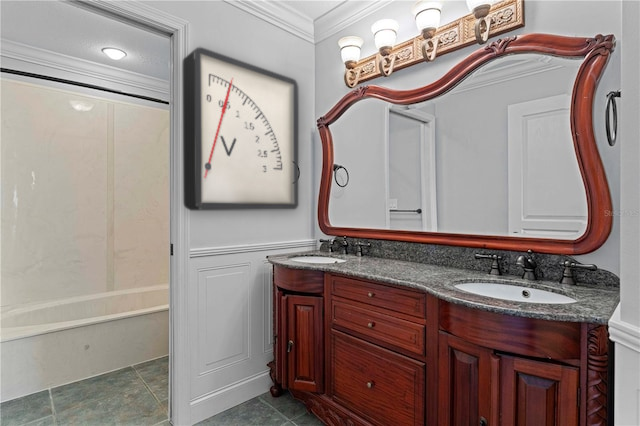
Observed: 0.5 V
